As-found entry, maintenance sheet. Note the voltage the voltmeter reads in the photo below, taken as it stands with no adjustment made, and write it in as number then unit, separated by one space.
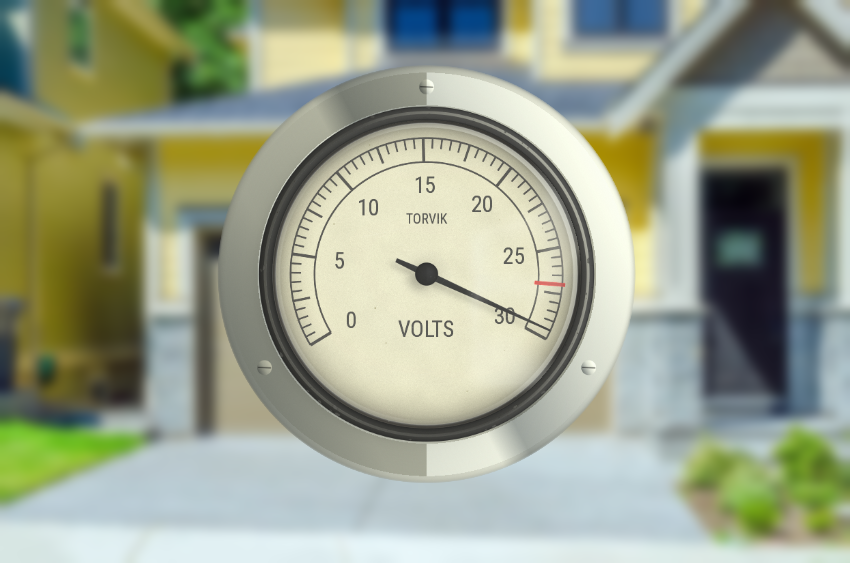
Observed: 29.5 V
